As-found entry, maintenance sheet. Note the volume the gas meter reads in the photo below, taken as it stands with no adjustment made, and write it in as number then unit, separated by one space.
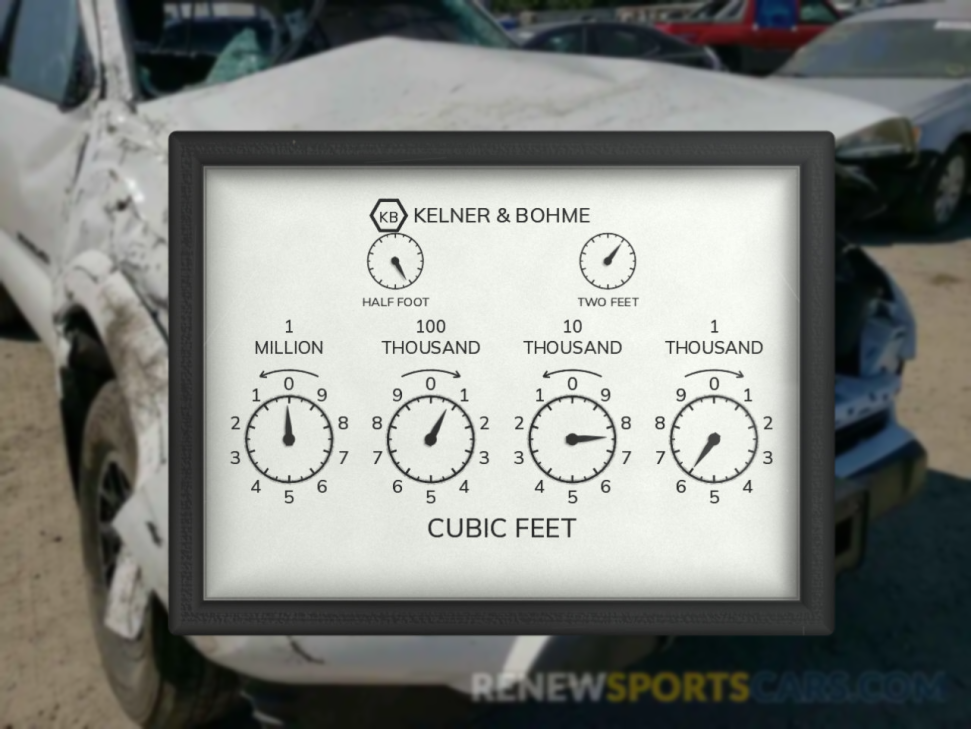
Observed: 7600 ft³
